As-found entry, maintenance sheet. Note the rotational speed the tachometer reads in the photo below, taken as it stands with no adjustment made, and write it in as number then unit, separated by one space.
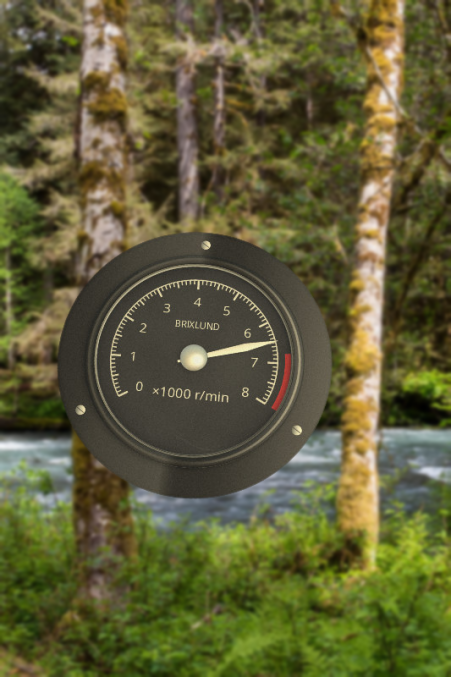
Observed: 6500 rpm
